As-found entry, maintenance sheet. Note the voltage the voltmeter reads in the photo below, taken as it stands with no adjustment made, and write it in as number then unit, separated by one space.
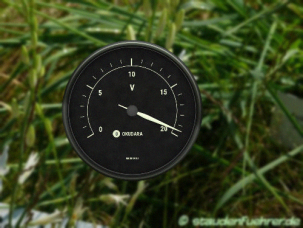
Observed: 19.5 V
